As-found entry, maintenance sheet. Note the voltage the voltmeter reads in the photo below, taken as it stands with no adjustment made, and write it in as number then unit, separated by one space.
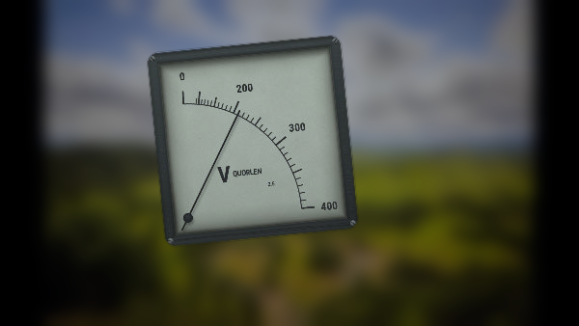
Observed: 210 V
